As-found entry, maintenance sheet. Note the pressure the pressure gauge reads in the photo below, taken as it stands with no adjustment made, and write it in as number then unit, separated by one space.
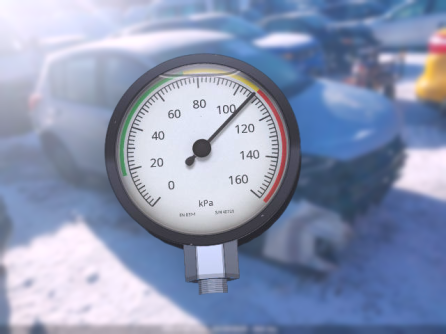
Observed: 108 kPa
